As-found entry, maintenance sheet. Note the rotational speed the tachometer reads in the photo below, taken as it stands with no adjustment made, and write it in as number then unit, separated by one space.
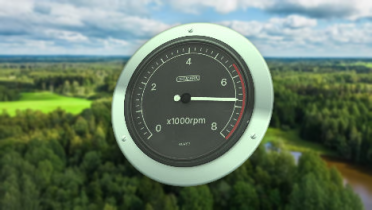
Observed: 6800 rpm
